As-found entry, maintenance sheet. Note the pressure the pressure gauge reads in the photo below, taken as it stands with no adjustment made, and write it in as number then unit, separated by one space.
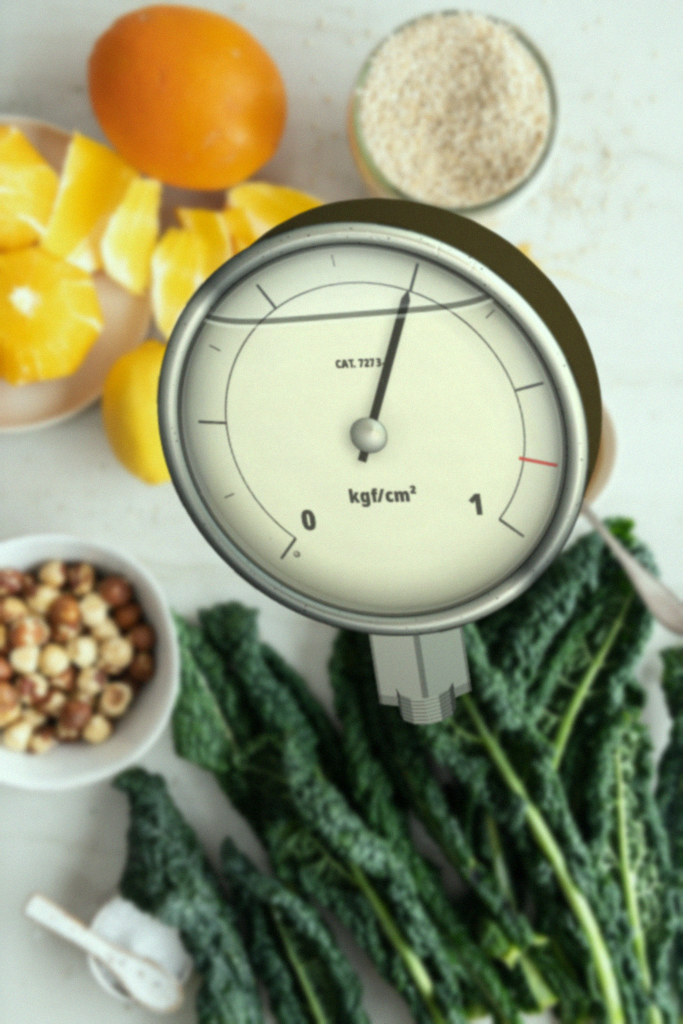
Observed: 0.6 kg/cm²
